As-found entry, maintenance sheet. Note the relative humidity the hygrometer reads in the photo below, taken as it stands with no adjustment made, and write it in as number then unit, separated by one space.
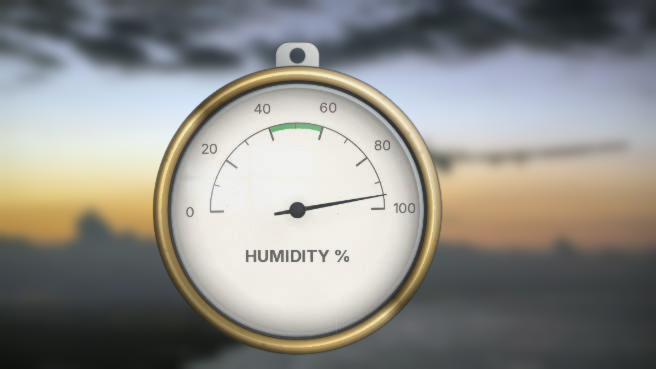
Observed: 95 %
